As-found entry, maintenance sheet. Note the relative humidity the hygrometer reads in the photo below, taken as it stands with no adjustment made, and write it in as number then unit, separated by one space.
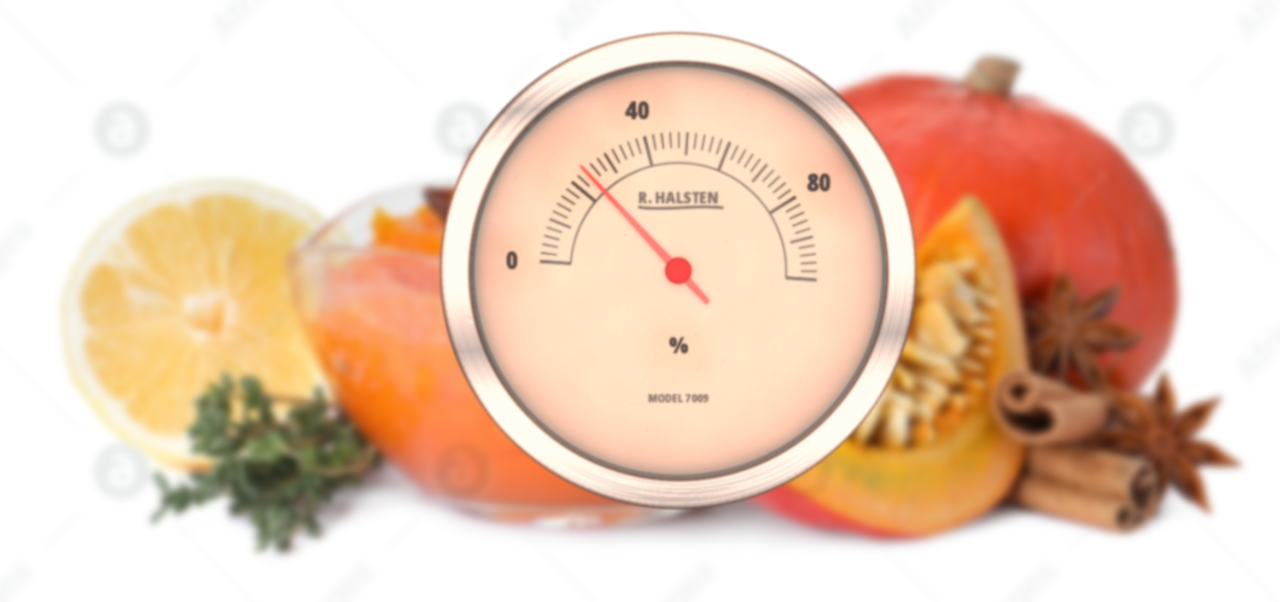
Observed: 24 %
